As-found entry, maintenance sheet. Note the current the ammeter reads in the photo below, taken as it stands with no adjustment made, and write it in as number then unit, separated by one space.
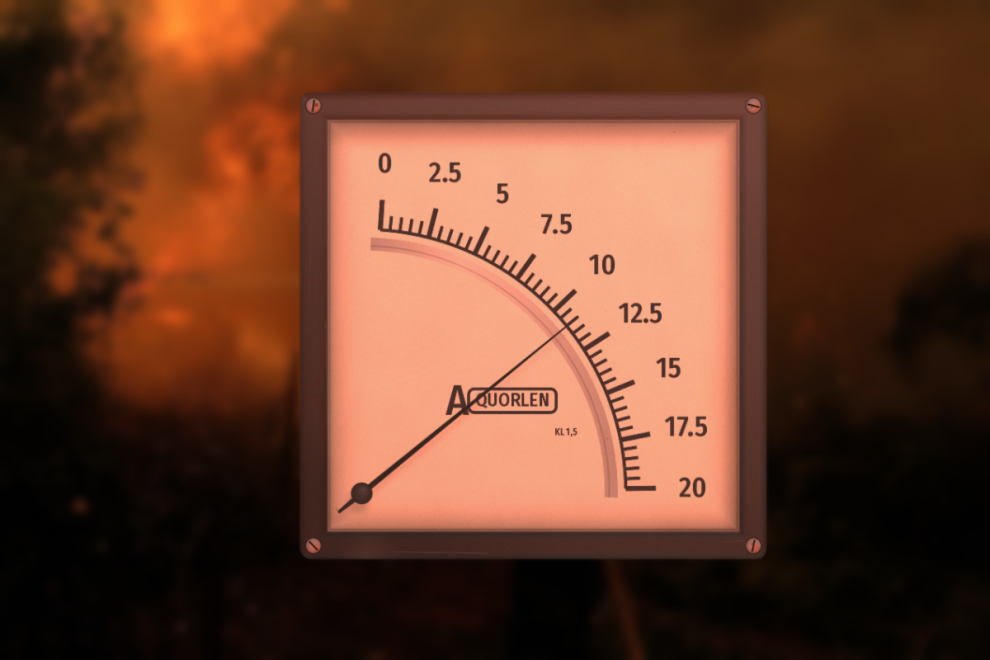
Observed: 11 A
